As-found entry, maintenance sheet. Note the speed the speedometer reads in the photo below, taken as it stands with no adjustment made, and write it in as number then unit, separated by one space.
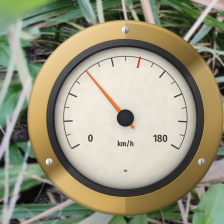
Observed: 60 km/h
